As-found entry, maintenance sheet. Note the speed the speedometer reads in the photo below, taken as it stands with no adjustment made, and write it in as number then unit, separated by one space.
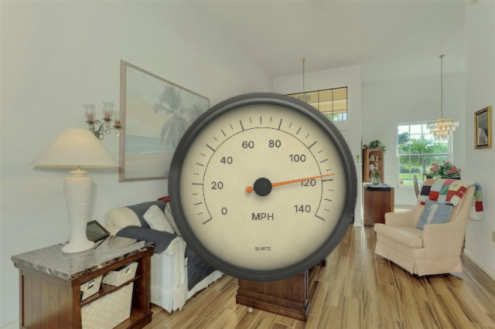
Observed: 117.5 mph
